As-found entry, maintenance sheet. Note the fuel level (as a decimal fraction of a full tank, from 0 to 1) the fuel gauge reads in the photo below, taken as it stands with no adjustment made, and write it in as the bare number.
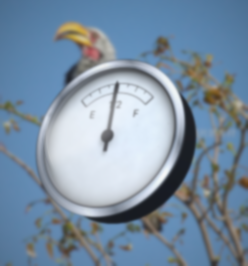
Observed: 0.5
